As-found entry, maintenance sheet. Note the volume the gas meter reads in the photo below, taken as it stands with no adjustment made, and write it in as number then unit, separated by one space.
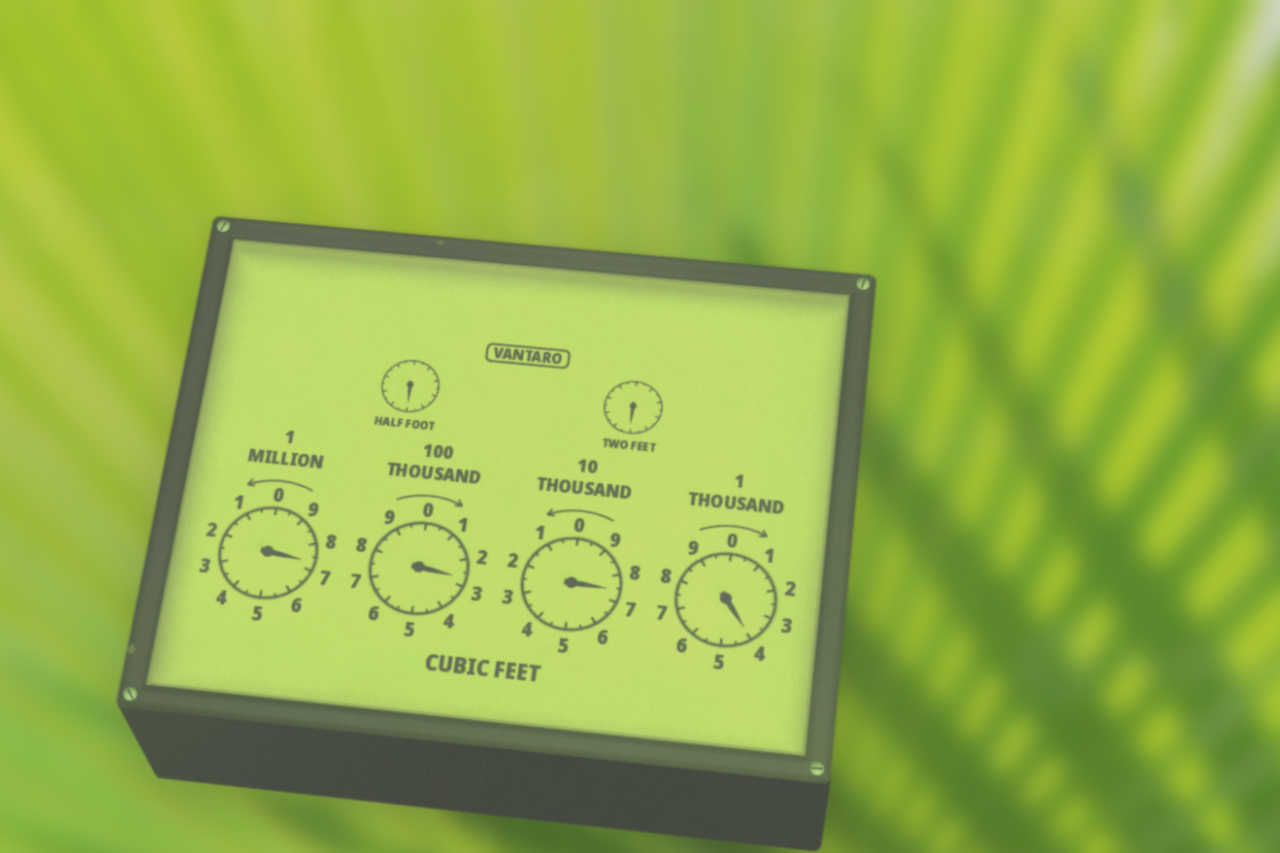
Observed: 727400 ft³
